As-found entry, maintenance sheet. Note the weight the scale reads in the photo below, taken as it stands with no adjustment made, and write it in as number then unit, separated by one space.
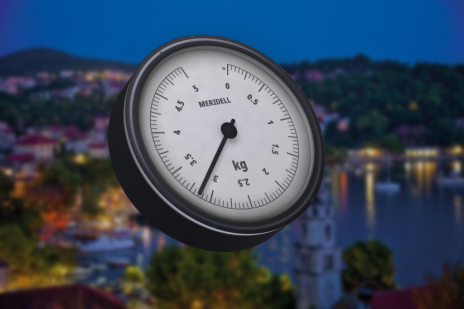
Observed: 3.15 kg
